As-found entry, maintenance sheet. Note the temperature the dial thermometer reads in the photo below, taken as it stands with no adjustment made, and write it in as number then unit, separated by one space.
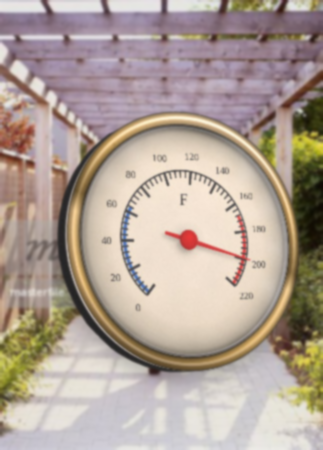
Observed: 200 °F
